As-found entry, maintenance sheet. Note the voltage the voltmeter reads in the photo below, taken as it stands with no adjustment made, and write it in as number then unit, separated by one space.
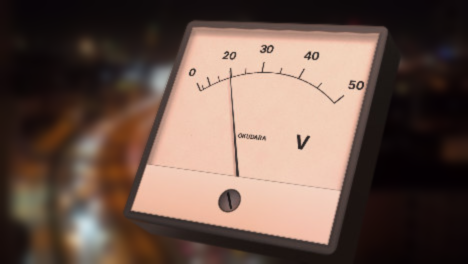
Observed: 20 V
